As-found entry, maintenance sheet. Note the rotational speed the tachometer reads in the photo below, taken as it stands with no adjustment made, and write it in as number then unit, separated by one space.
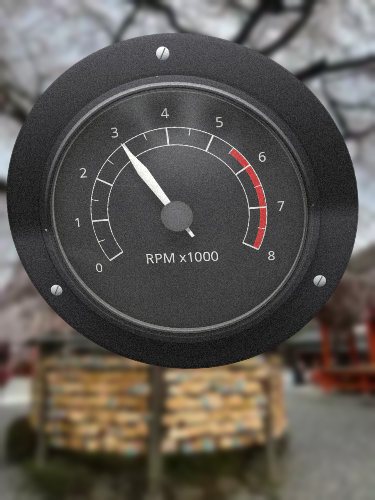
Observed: 3000 rpm
